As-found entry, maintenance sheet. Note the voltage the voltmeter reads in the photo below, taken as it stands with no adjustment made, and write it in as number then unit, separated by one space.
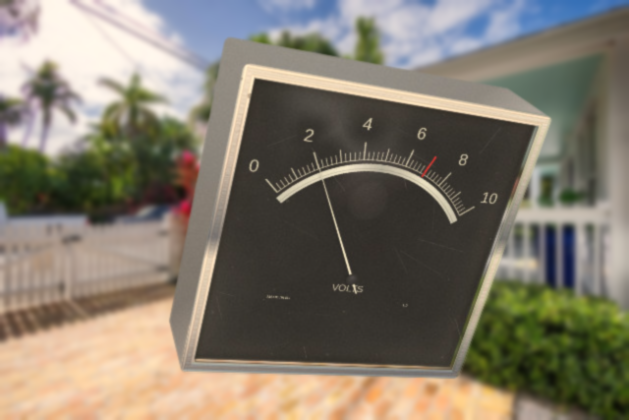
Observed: 2 V
